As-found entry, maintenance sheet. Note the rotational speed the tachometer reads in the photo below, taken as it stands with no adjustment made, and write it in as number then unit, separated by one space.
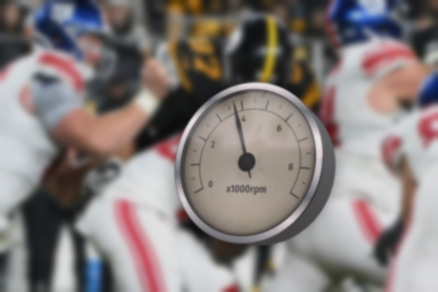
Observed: 3750 rpm
